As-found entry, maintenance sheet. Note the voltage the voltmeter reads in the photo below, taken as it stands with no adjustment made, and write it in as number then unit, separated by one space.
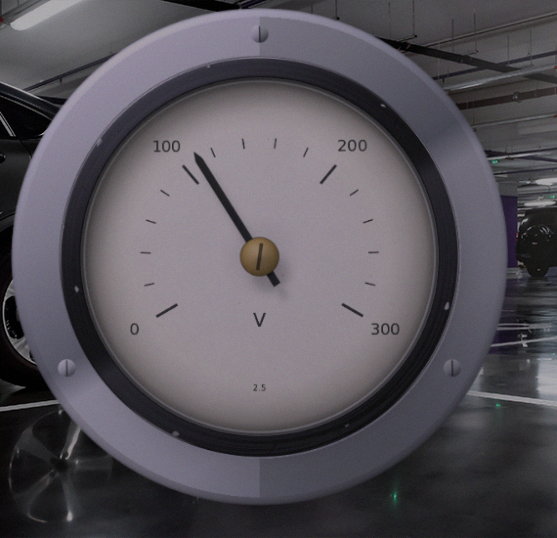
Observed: 110 V
